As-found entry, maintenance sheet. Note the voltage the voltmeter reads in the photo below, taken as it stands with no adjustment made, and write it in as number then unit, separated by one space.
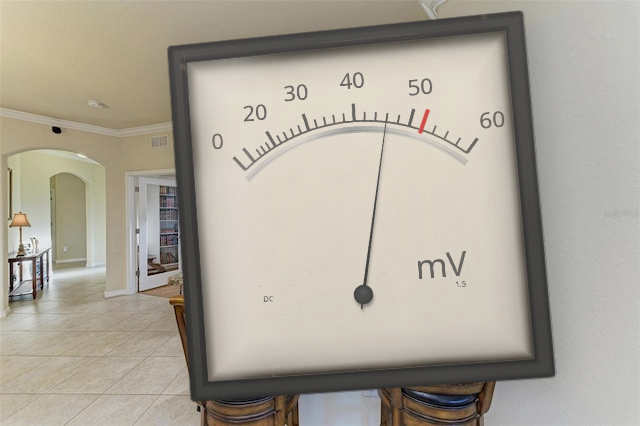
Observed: 46 mV
